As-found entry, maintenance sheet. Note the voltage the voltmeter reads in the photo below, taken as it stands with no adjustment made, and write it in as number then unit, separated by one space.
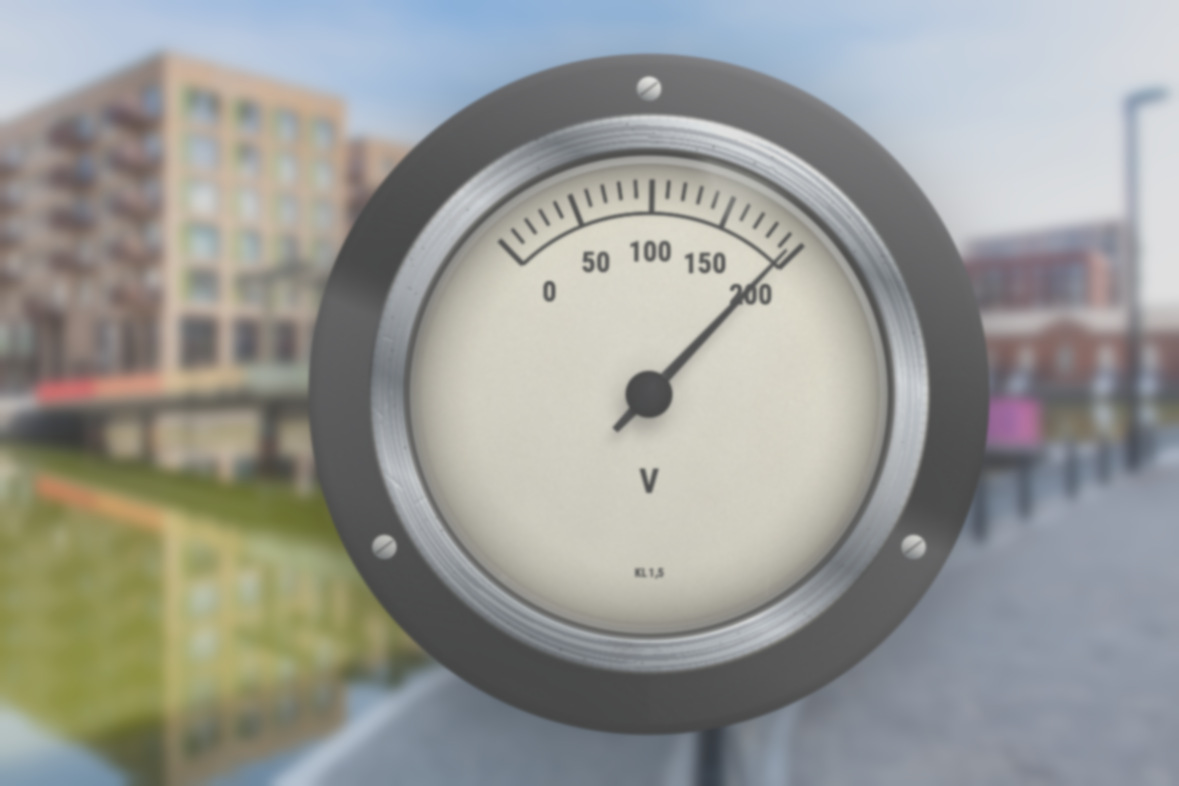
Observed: 195 V
